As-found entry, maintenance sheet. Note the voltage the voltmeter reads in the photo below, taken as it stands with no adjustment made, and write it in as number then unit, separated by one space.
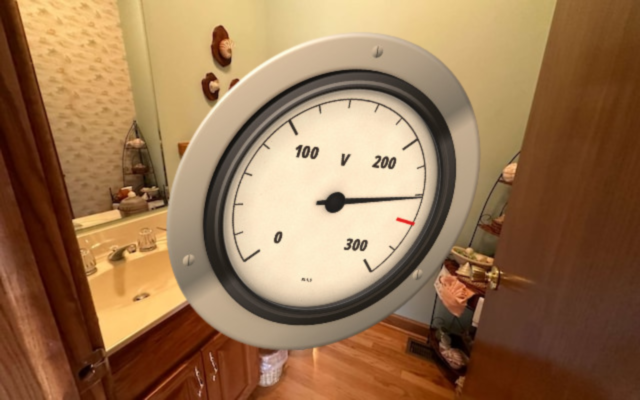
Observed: 240 V
